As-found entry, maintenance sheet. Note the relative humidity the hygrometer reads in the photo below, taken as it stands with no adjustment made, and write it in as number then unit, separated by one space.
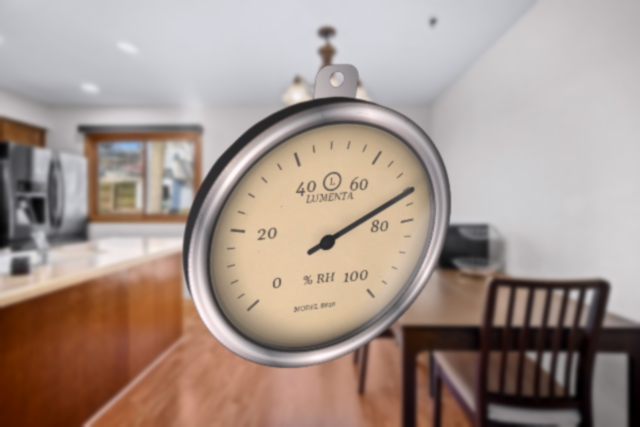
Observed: 72 %
